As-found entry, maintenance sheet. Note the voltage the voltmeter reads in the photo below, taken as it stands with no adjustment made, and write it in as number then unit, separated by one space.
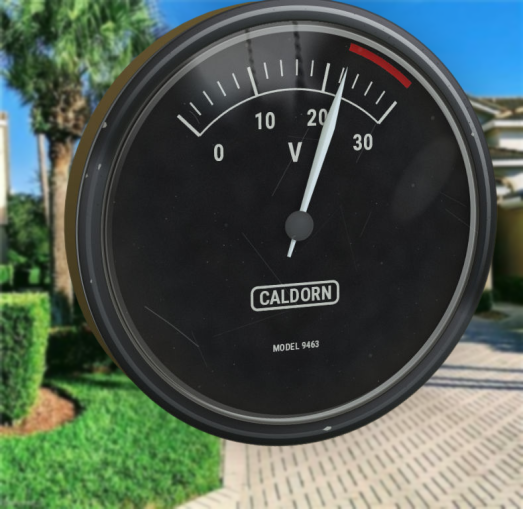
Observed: 22 V
